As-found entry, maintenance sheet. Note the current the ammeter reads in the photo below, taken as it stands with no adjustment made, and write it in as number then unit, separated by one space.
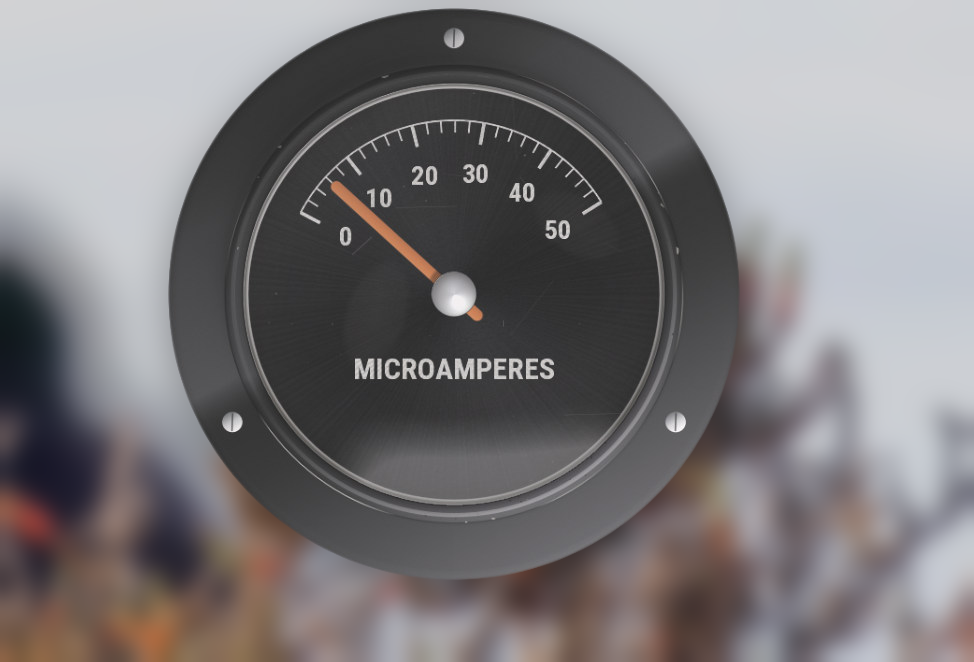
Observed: 6 µA
